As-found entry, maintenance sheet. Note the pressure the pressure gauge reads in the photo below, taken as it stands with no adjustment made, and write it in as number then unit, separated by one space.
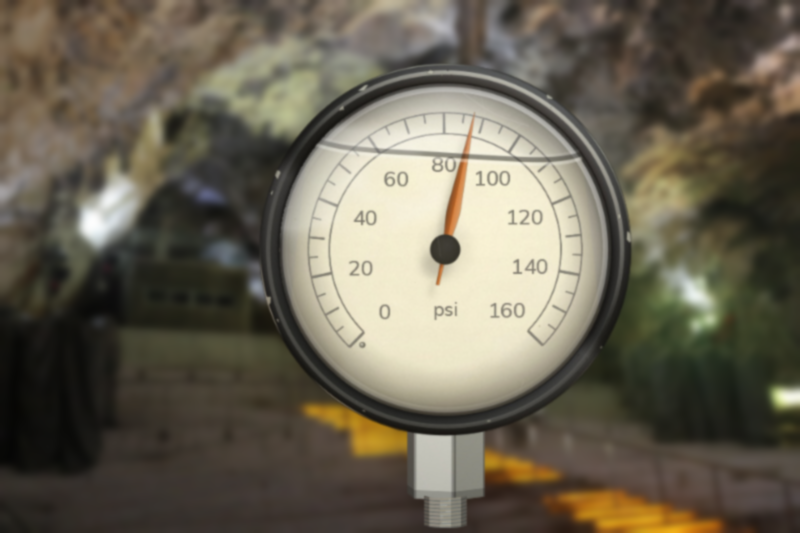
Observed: 87.5 psi
